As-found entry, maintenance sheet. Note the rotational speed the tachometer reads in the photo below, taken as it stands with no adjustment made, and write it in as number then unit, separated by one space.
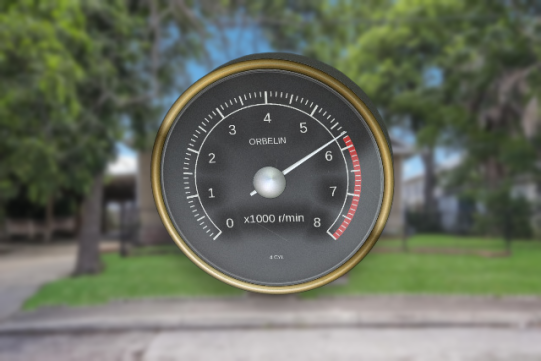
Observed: 5700 rpm
